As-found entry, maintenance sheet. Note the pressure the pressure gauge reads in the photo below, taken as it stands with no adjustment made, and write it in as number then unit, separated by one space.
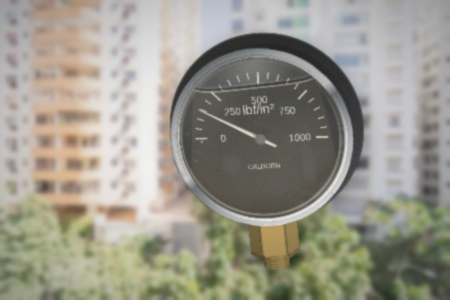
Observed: 150 psi
